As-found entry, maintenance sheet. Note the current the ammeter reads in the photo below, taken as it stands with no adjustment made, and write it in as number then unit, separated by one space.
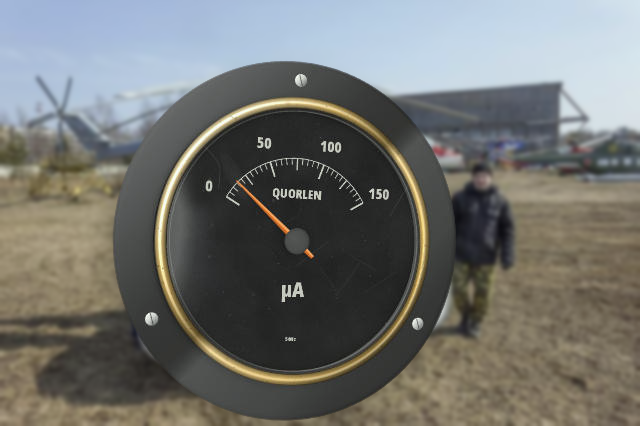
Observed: 15 µA
